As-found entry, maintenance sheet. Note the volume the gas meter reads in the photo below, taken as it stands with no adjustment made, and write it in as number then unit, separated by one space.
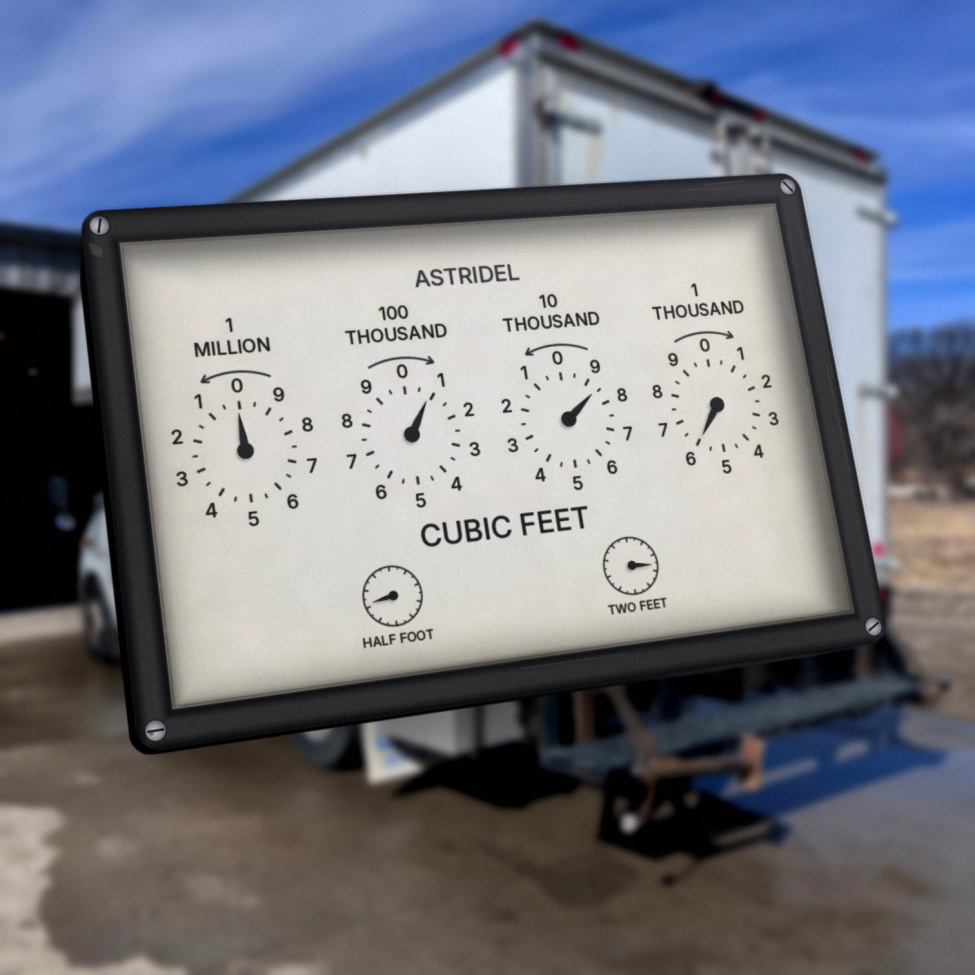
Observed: 8600 ft³
